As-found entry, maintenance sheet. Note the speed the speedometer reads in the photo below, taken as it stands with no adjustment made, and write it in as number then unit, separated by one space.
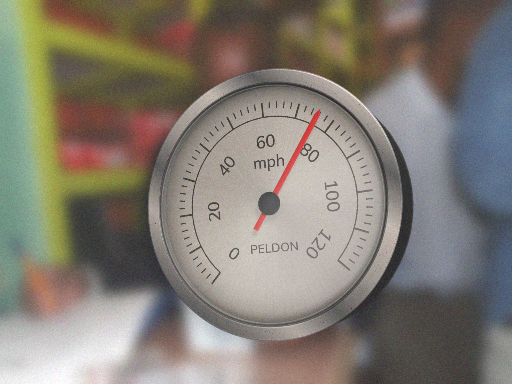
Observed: 76 mph
